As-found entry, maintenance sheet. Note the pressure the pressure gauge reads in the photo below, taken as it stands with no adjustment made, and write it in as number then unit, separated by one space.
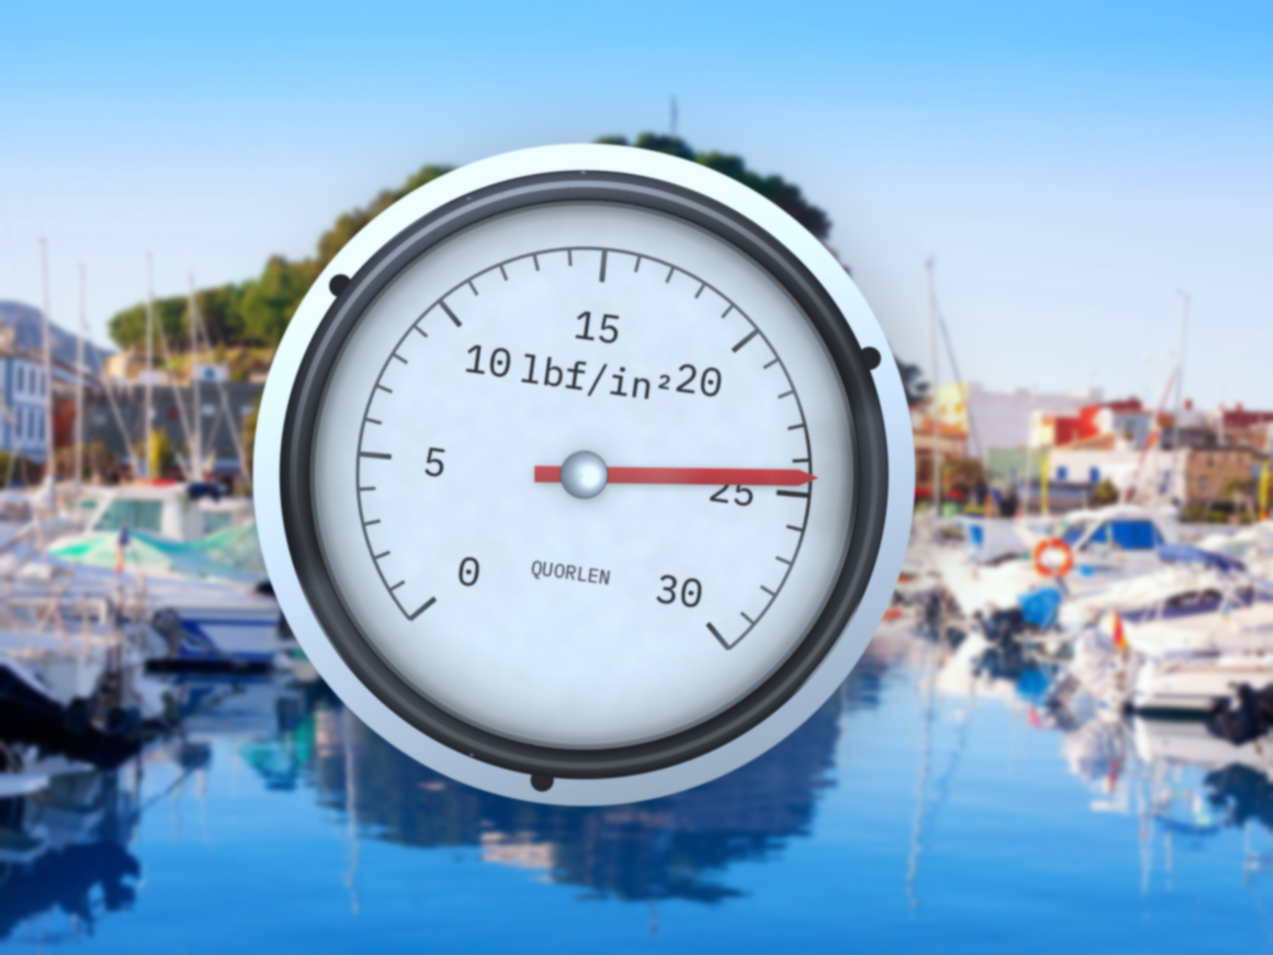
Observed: 24.5 psi
